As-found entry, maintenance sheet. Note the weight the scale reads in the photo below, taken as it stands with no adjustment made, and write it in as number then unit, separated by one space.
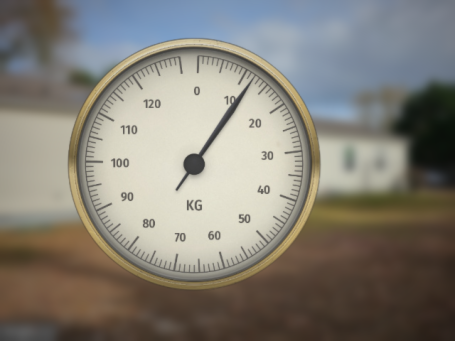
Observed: 12 kg
